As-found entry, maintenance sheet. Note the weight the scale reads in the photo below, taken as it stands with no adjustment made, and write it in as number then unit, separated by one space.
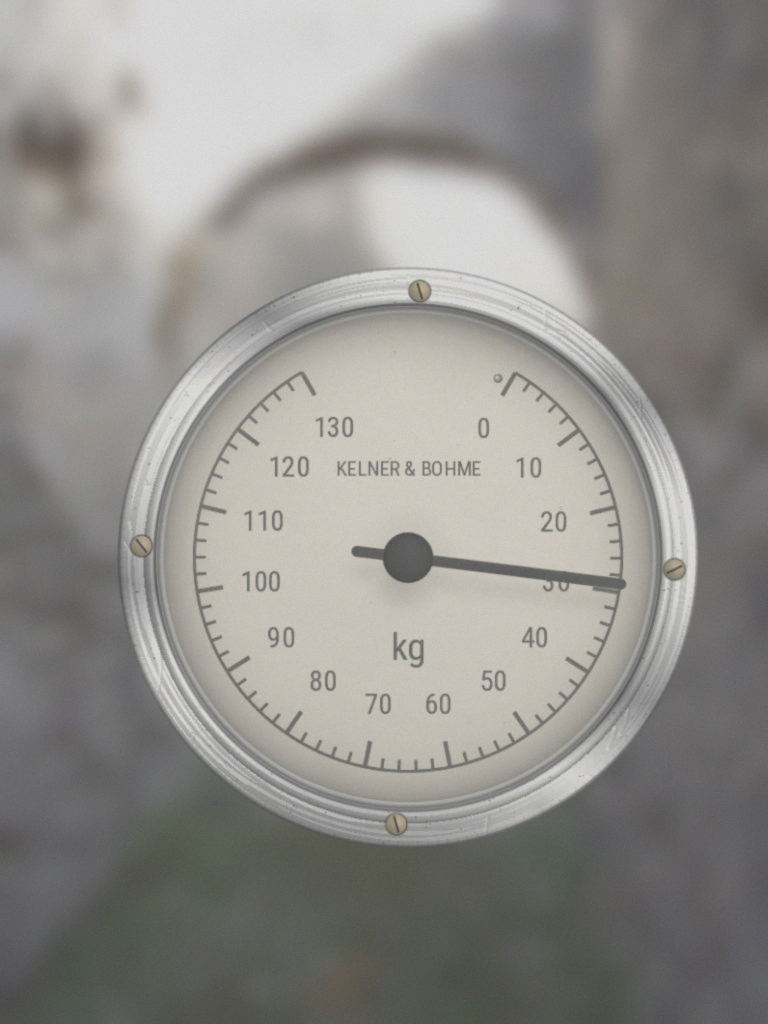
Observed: 29 kg
